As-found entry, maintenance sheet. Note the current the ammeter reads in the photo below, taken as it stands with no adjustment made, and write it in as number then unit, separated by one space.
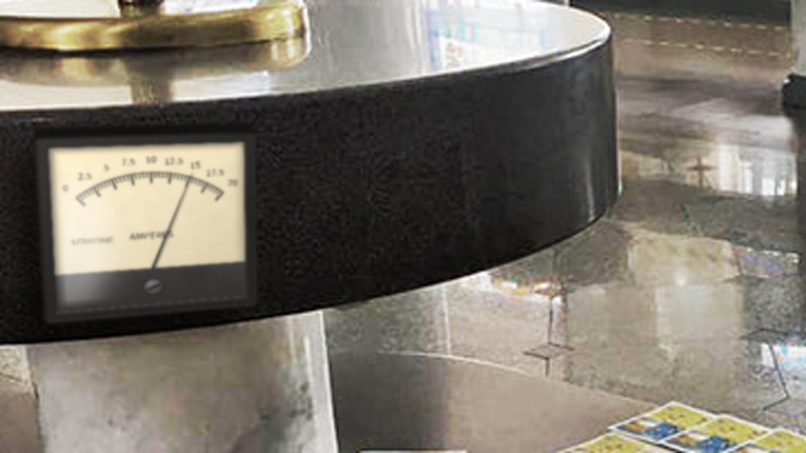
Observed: 15 A
